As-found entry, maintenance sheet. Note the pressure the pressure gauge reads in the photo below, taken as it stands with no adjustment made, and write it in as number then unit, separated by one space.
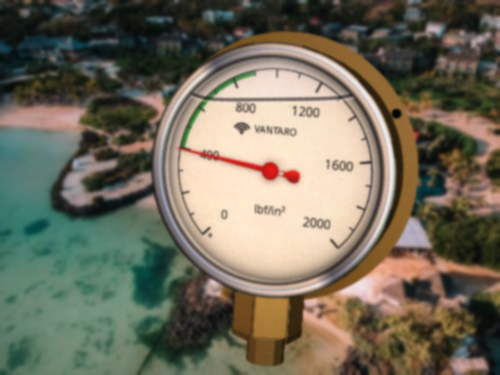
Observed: 400 psi
